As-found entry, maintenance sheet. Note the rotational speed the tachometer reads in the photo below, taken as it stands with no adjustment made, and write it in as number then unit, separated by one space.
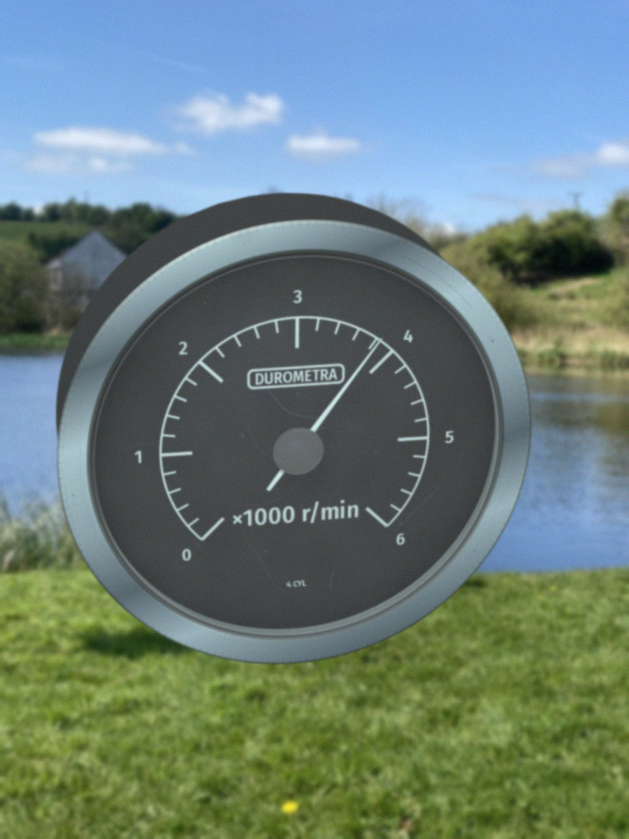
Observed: 3800 rpm
